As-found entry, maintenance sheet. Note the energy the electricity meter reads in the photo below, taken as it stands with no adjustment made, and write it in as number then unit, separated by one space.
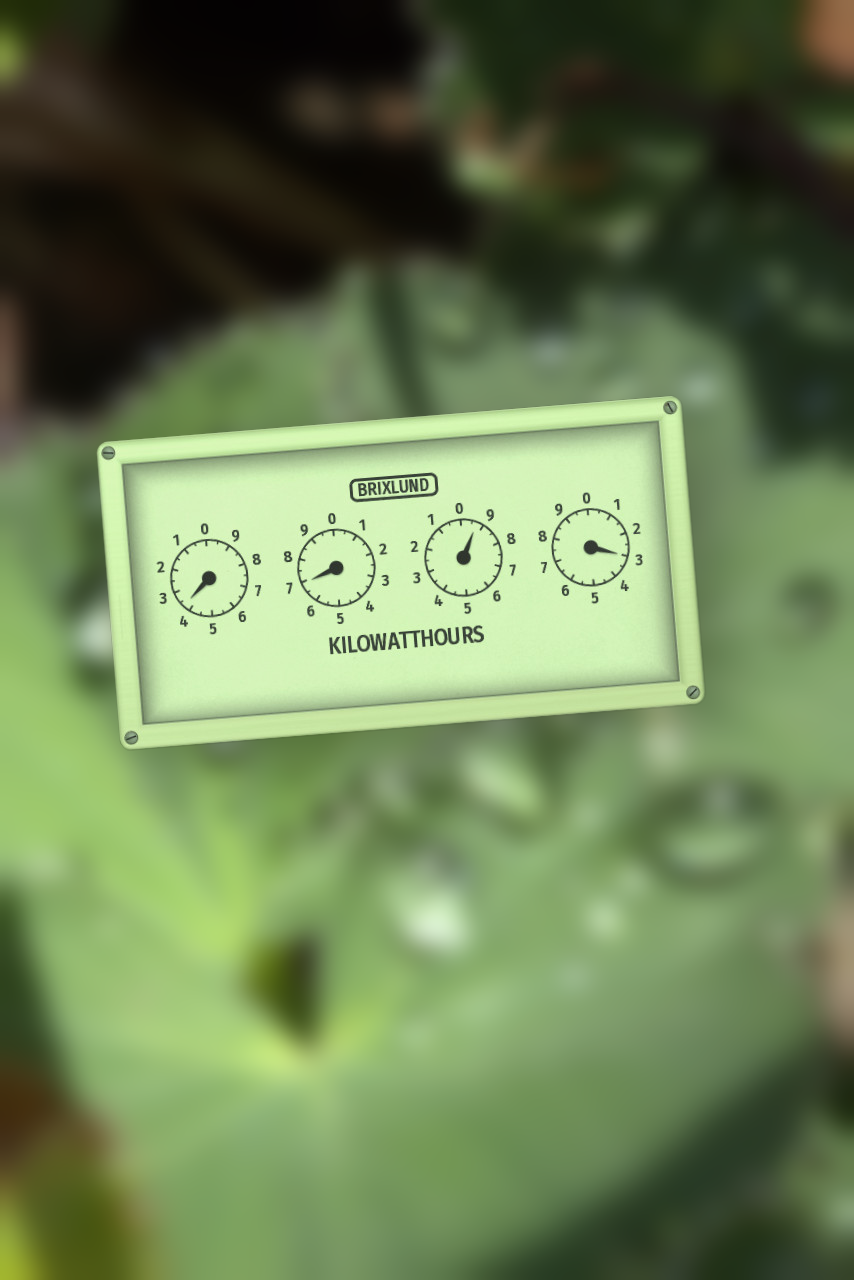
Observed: 3693 kWh
